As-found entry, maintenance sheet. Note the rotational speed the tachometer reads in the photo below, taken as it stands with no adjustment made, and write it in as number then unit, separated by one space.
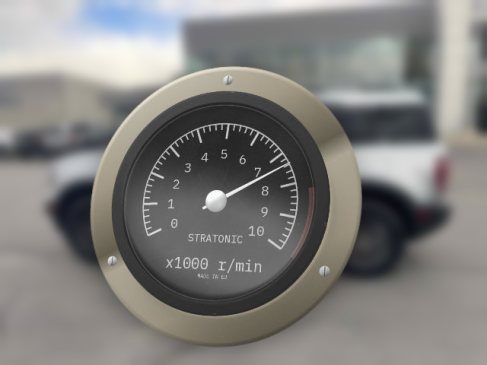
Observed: 7400 rpm
